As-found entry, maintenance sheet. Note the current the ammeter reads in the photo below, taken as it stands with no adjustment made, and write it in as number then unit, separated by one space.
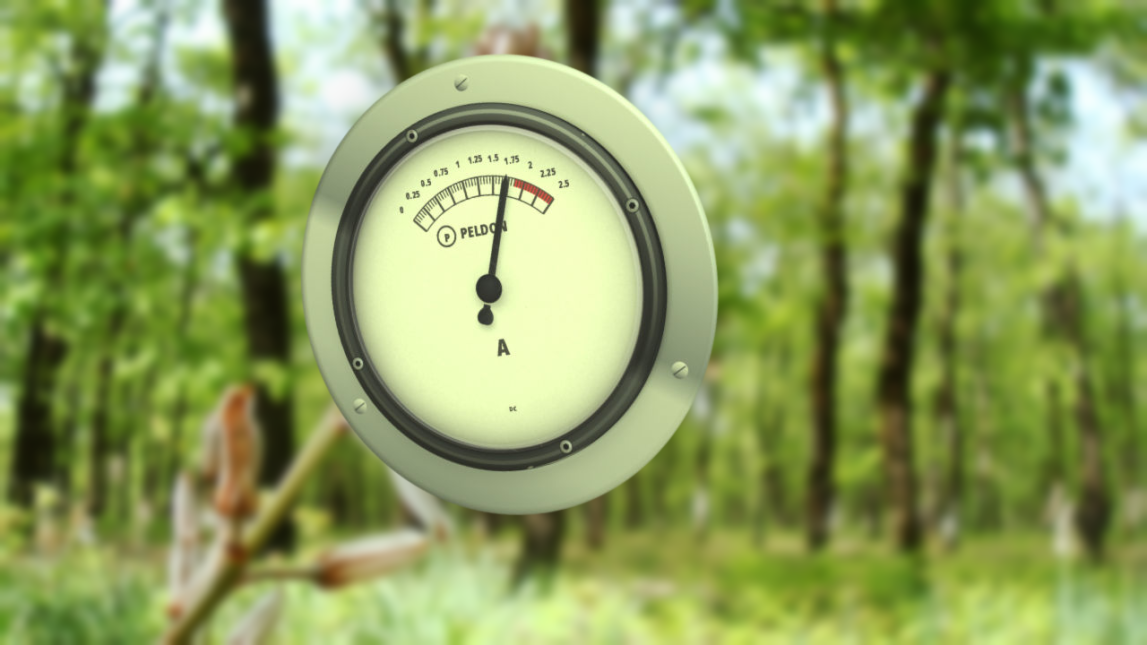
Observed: 1.75 A
